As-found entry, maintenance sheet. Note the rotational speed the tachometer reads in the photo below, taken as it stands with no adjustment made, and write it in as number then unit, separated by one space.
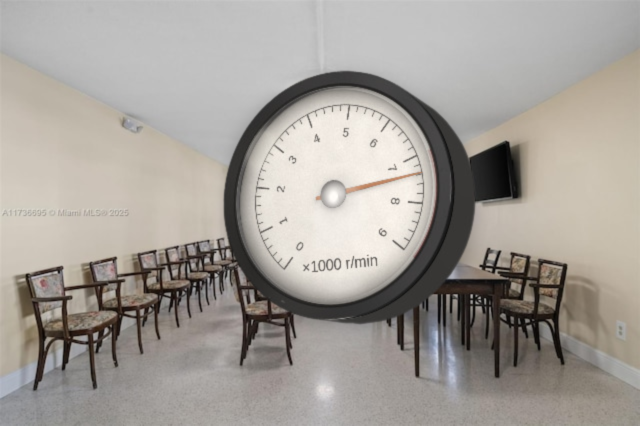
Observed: 7400 rpm
